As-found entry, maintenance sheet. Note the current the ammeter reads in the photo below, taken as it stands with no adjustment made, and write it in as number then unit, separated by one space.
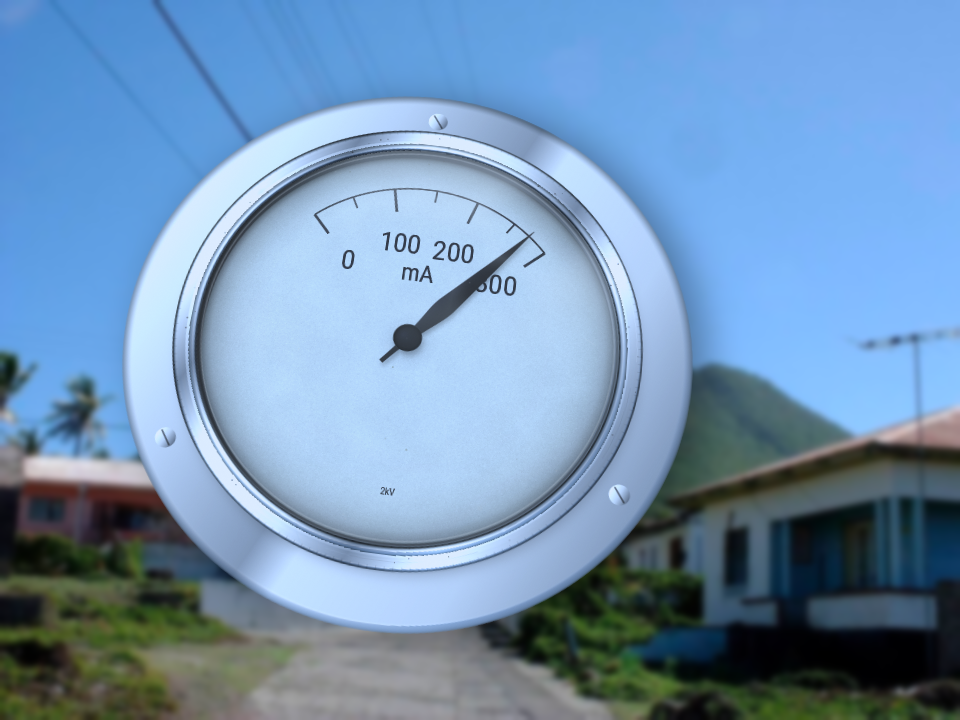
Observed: 275 mA
